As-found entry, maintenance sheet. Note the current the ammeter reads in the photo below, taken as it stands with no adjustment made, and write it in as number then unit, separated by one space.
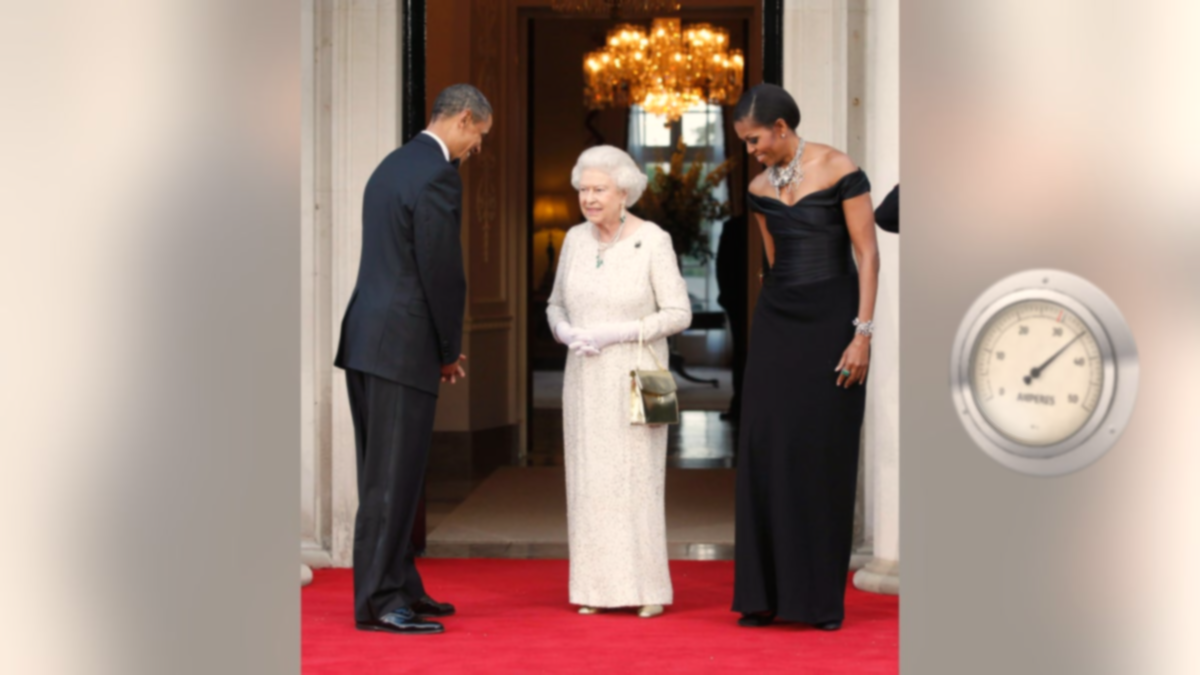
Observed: 35 A
